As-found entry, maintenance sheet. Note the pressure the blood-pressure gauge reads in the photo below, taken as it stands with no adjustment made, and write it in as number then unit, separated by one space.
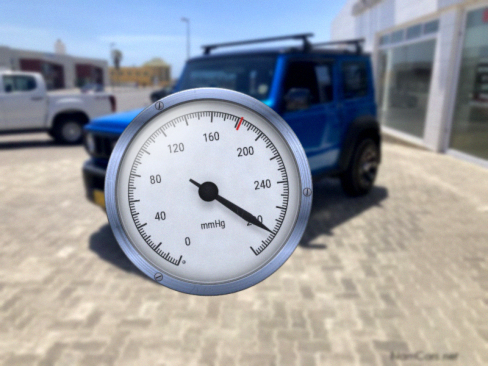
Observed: 280 mmHg
